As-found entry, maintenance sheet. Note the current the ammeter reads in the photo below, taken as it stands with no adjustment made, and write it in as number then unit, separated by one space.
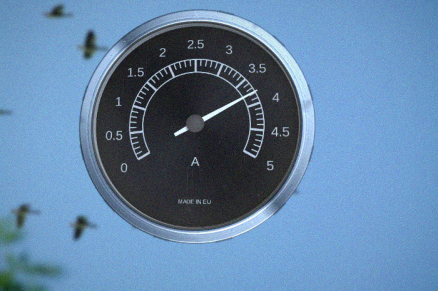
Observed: 3.8 A
